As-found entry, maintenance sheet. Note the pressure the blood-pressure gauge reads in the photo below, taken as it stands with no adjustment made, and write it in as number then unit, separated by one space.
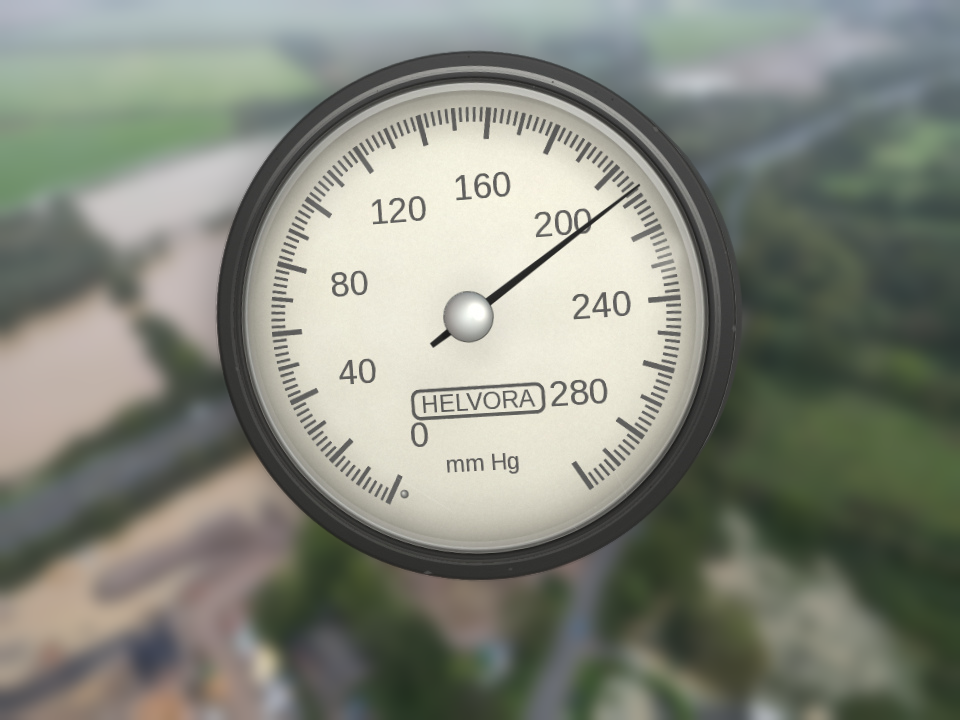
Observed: 208 mmHg
